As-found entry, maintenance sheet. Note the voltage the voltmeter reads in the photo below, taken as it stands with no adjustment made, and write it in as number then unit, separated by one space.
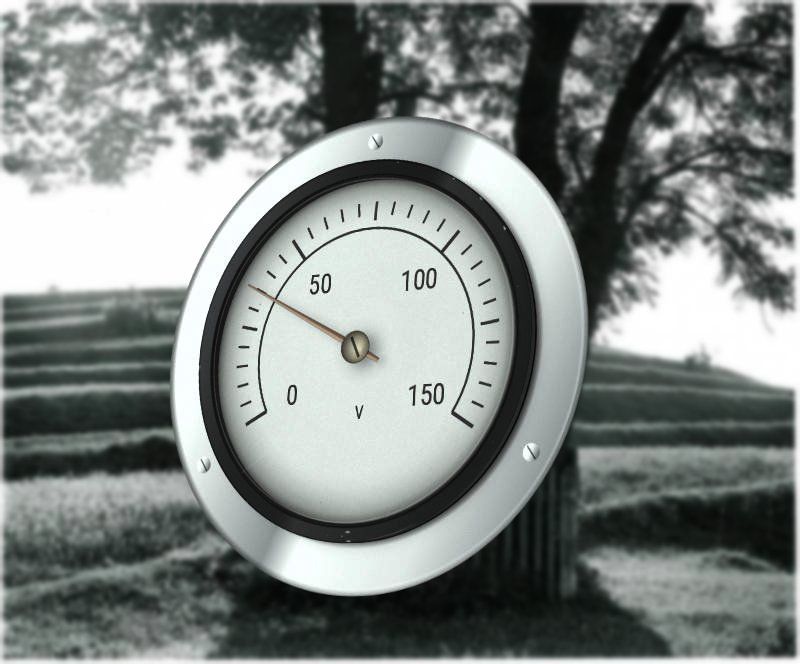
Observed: 35 V
